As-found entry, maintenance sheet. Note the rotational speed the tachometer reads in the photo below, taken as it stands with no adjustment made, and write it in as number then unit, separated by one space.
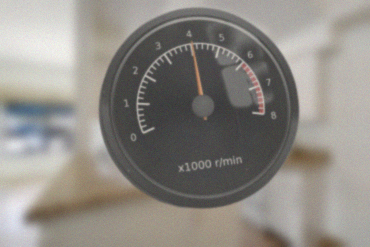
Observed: 4000 rpm
